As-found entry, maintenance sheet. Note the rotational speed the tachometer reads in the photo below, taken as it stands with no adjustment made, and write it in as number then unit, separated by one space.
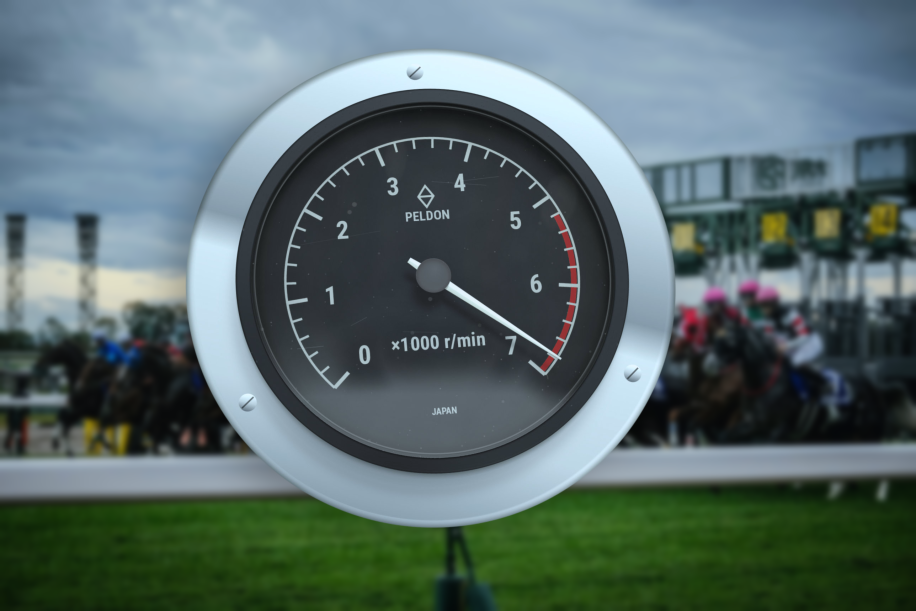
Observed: 6800 rpm
